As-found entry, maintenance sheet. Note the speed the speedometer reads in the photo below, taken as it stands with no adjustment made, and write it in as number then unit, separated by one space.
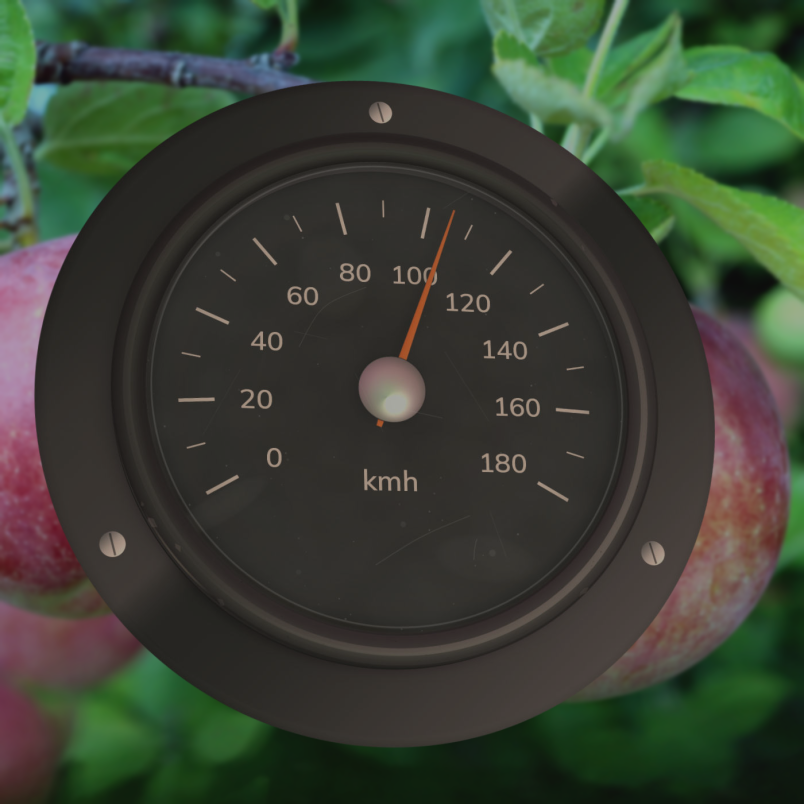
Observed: 105 km/h
